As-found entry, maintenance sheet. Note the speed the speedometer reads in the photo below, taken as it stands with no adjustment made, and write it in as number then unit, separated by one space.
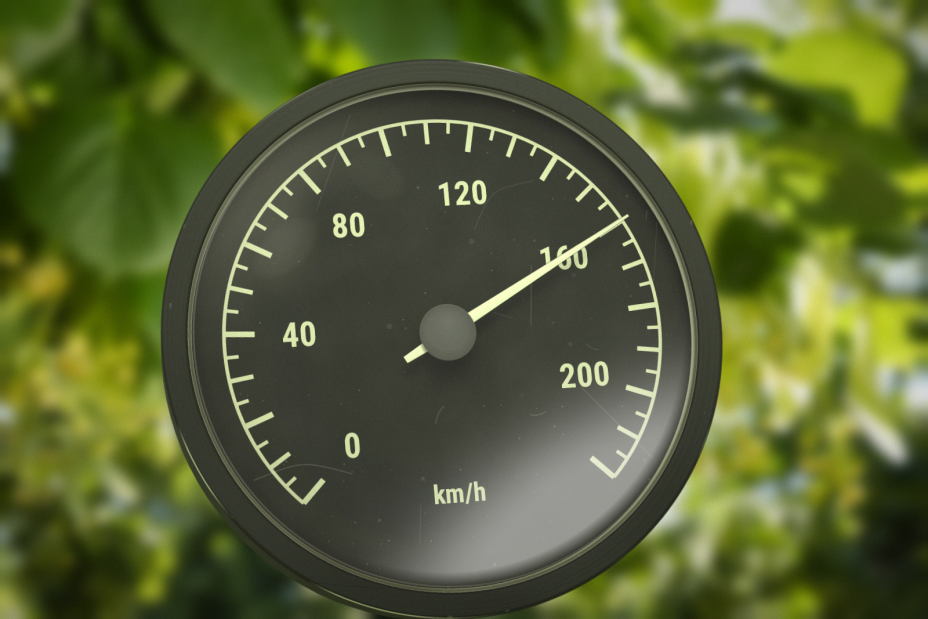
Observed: 160 km/h
